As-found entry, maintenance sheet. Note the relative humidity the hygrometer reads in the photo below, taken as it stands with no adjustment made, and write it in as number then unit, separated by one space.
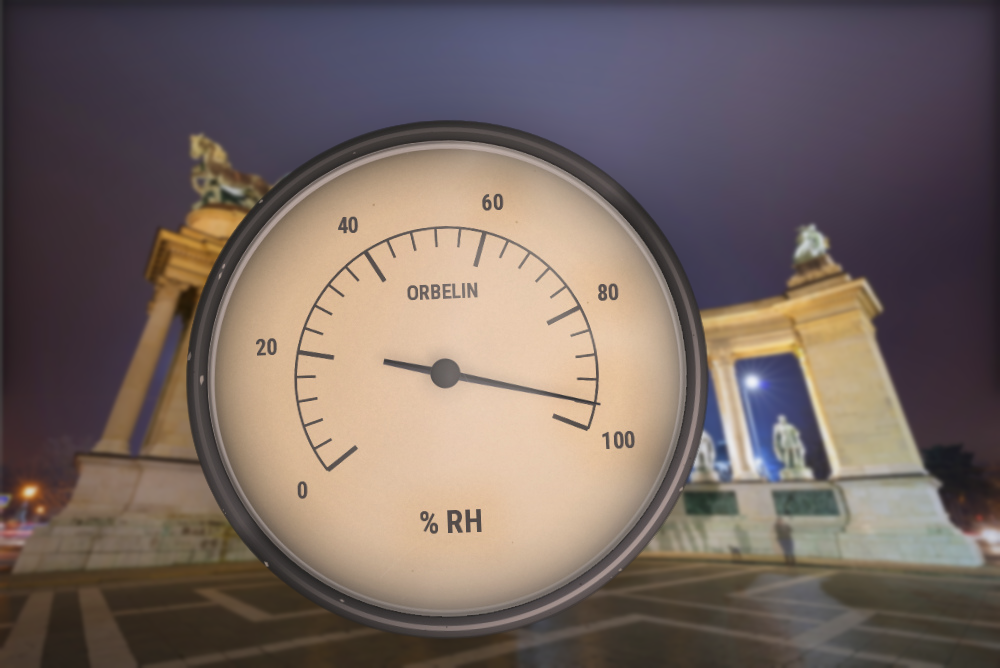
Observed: 96 %
